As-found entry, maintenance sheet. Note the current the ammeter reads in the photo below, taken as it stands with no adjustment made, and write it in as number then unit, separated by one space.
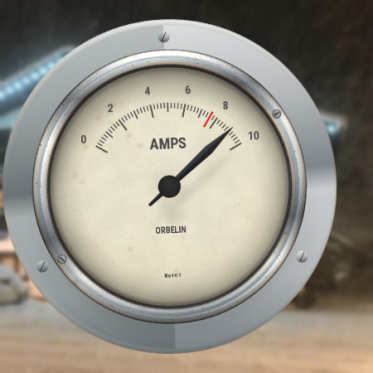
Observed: 9 A
